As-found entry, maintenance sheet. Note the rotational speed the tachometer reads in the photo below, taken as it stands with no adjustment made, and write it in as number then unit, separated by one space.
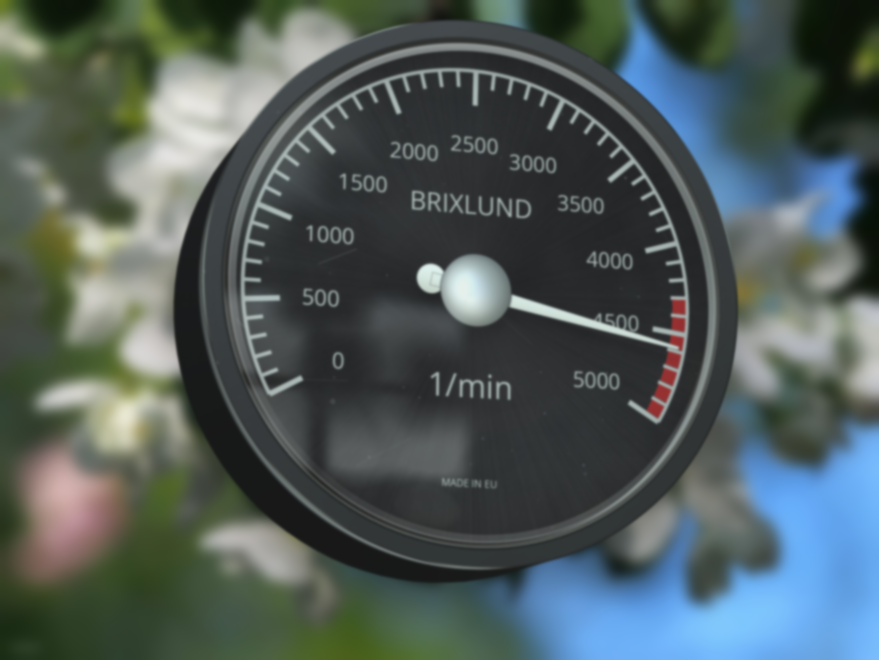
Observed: 4600 rpm
